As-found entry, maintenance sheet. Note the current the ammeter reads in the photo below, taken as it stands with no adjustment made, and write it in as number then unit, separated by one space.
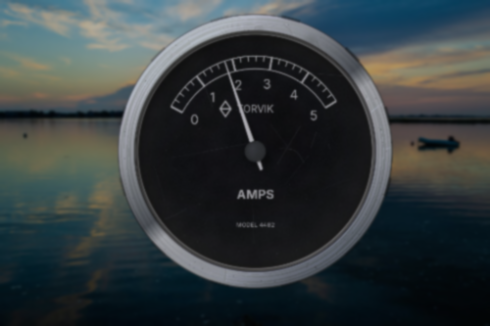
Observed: 1.8 A
